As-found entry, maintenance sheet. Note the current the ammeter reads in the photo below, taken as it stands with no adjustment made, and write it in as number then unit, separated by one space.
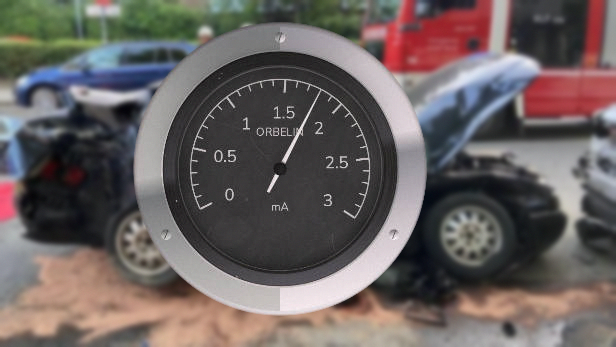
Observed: 1.8 mA
